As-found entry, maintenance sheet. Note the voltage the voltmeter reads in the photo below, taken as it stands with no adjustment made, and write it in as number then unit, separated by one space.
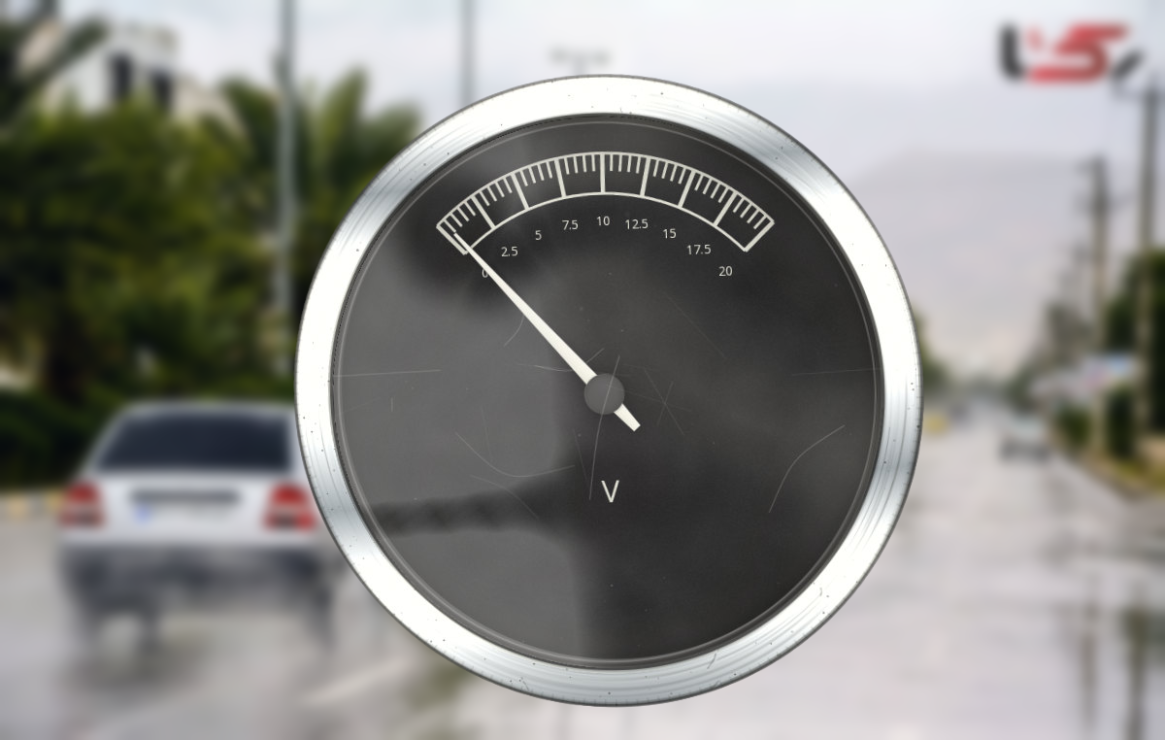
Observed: 0.5 V
